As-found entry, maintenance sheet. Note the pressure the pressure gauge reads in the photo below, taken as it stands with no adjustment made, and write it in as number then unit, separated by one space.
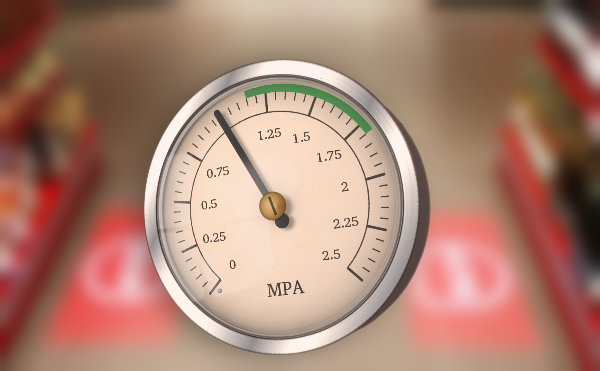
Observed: 1 MPa
